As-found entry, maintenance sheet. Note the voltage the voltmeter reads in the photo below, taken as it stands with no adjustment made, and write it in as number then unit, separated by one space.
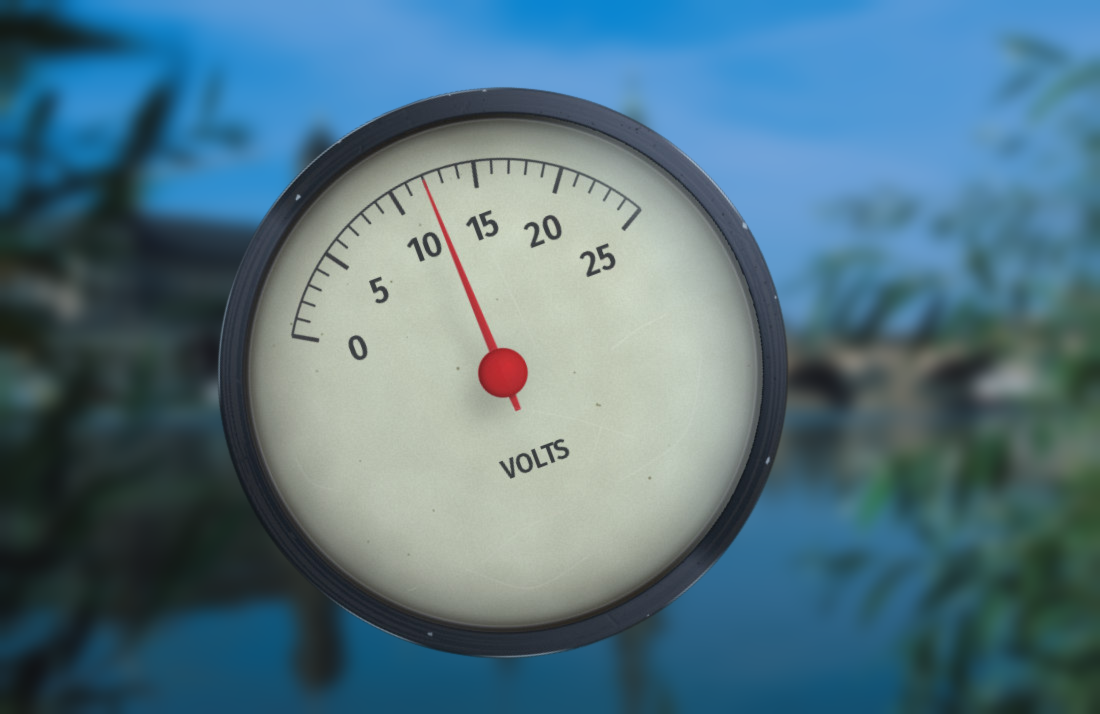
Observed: 12 V
